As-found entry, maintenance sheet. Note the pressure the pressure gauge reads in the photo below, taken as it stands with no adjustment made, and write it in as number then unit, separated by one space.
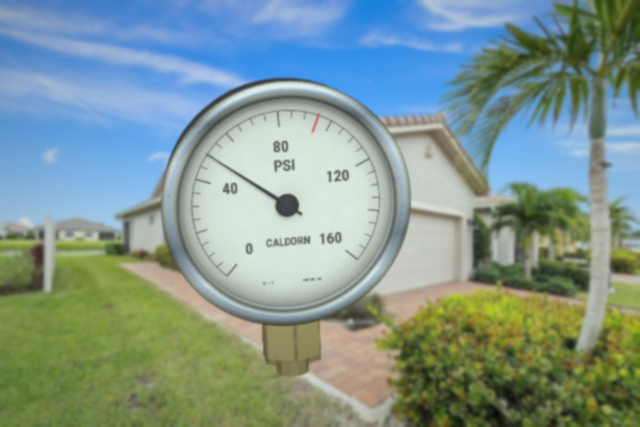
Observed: 50 psi
